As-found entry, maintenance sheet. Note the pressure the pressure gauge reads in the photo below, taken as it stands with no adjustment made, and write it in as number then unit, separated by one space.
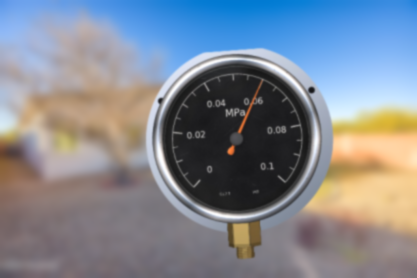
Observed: 0.06 MPa
